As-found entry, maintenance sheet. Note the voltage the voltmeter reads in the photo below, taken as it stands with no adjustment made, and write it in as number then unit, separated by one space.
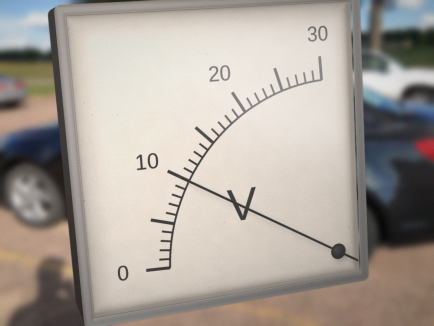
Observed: 10 V
